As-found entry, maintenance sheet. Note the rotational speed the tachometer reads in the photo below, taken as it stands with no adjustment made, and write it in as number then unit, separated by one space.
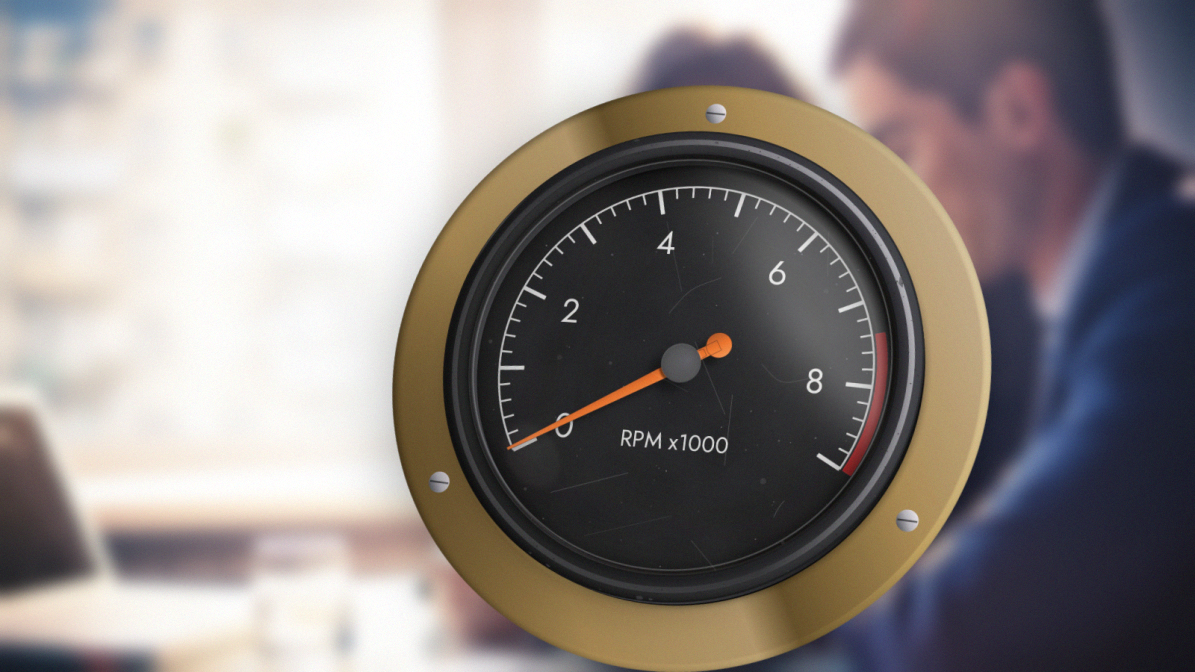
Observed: 0 rpm
